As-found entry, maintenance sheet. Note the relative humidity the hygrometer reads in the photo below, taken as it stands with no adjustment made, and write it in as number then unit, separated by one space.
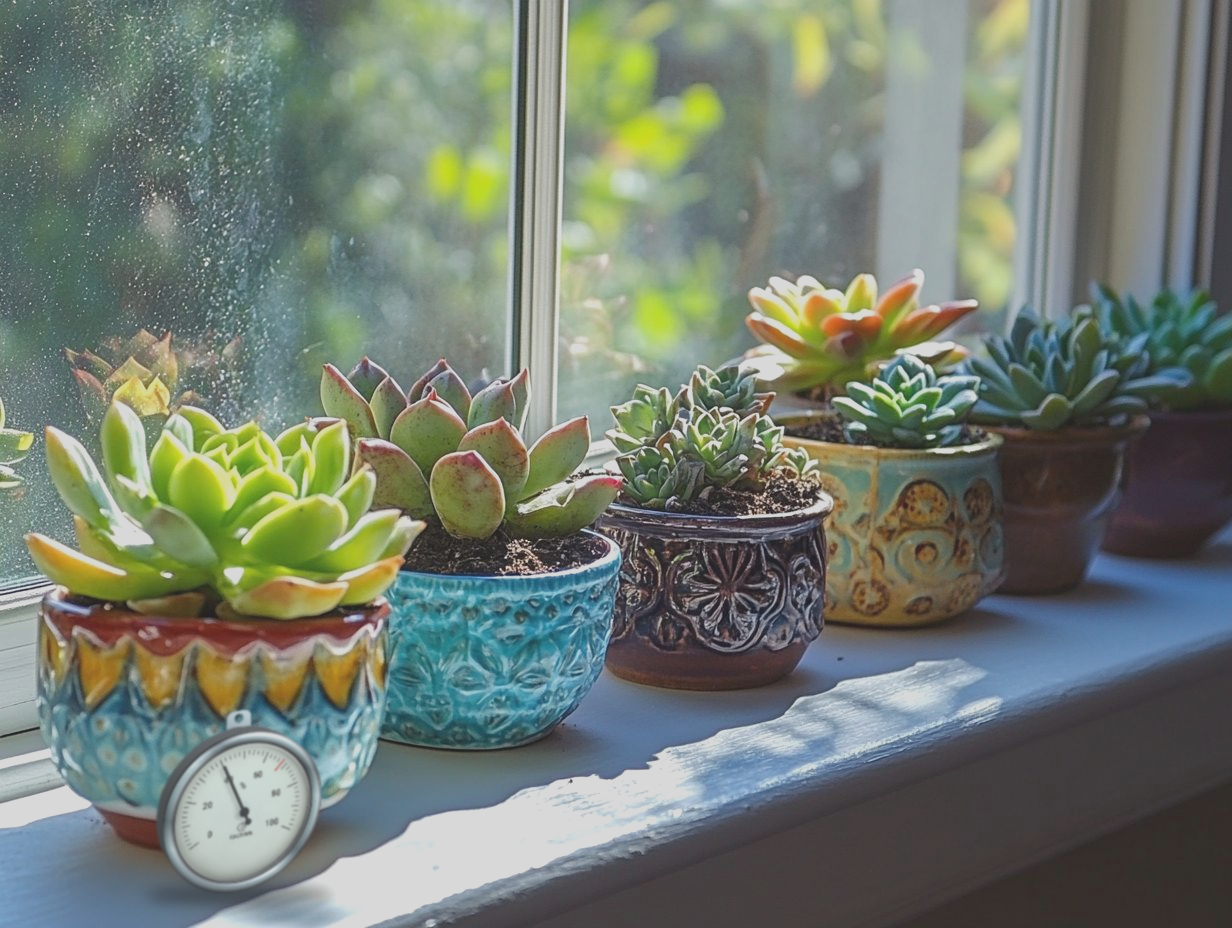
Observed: 40 %
